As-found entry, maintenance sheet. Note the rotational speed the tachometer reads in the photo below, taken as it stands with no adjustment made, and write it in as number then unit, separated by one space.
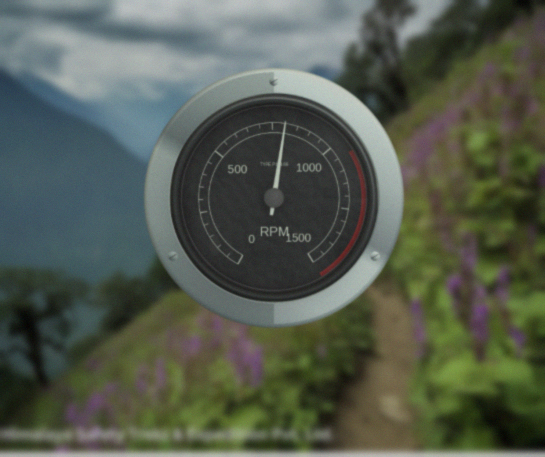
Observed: 800 rpm
